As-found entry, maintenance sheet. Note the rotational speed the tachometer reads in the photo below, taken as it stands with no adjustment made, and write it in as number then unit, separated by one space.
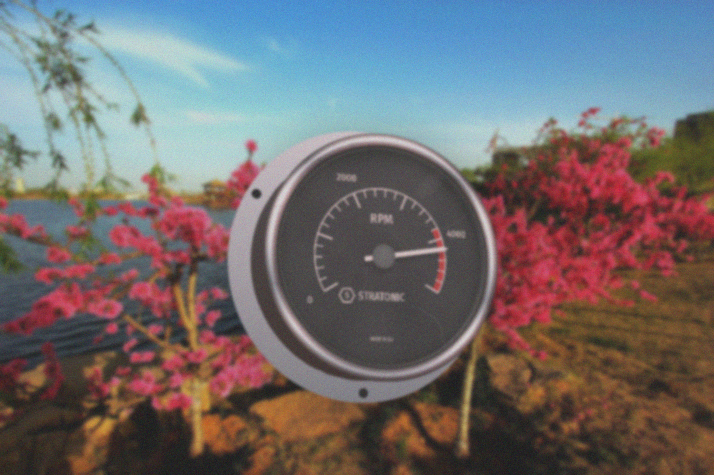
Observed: 4200 rpm
